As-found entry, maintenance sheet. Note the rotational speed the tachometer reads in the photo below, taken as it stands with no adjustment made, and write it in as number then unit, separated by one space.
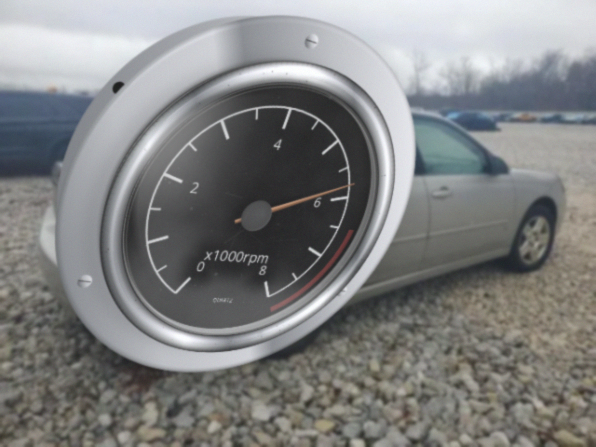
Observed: 5750 rpm
